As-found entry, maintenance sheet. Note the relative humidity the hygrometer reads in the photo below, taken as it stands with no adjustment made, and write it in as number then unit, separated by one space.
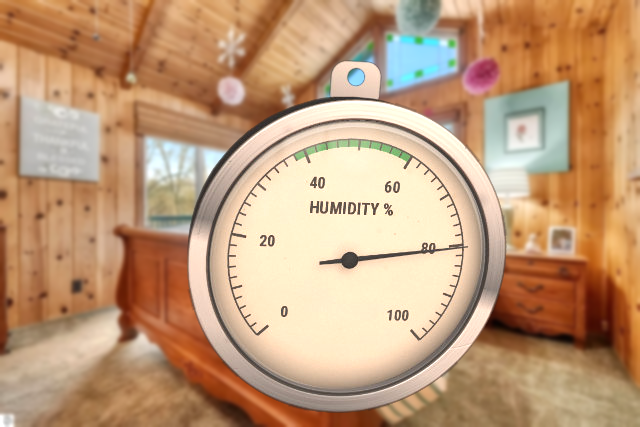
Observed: 80 %
